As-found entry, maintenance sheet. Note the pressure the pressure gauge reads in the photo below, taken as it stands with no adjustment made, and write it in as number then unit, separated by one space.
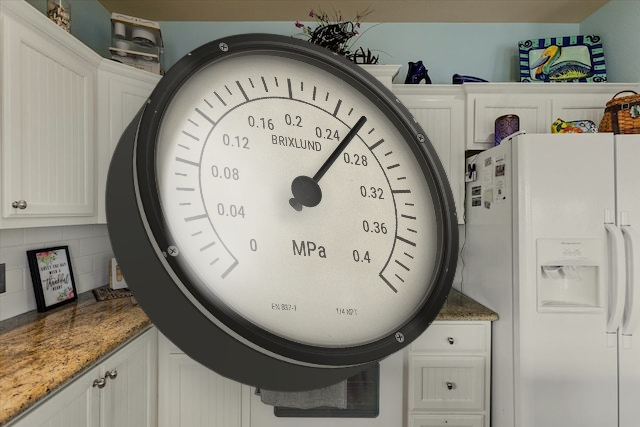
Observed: 0.26 MPa
